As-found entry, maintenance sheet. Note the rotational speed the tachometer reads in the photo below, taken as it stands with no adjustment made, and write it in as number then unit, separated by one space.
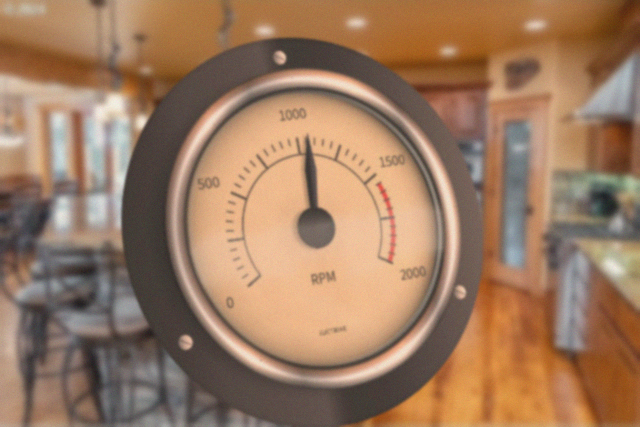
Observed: 1050 rpm
